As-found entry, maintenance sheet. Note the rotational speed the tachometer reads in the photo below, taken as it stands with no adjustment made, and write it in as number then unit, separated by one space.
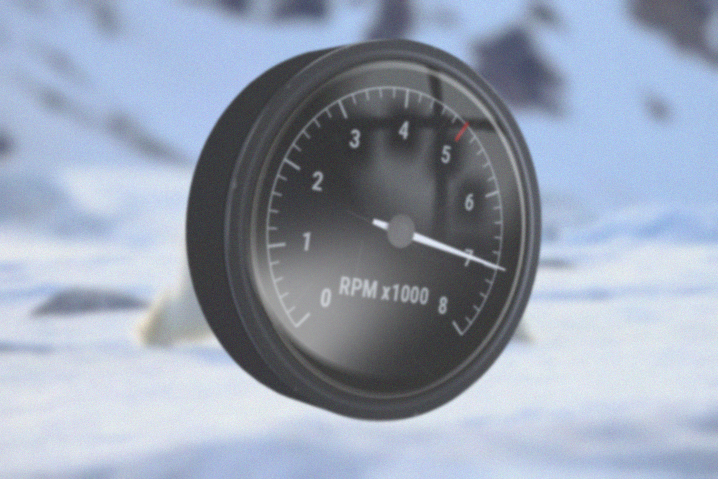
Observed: 7000 rpm
